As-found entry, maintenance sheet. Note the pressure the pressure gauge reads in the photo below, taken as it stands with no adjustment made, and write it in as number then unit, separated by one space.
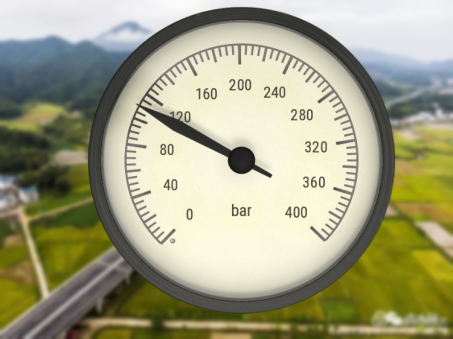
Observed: 110 bar
